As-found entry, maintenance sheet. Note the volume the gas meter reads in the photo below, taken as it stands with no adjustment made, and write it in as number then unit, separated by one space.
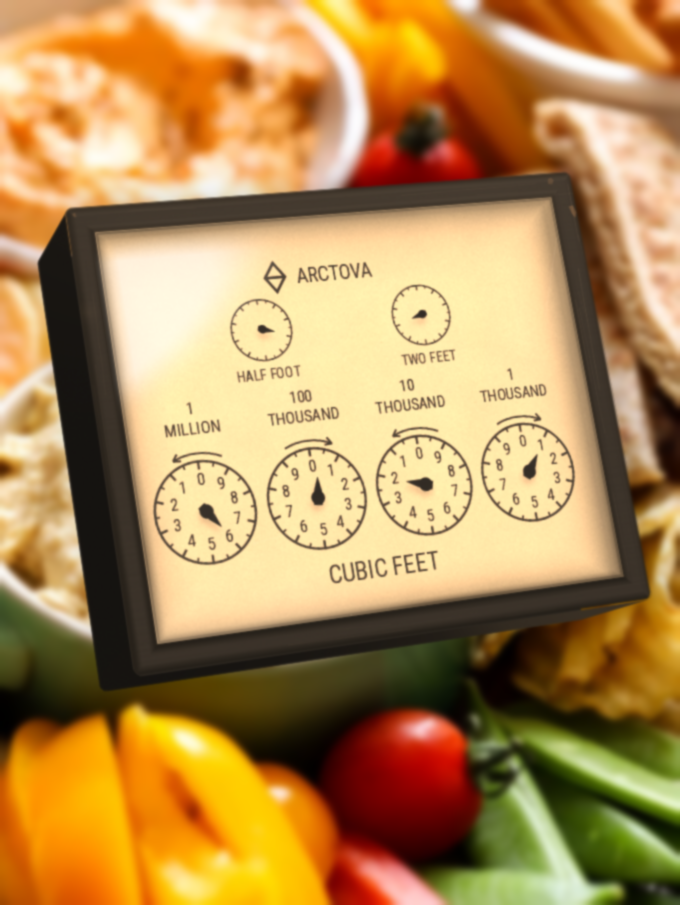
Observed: 602100 ft³
